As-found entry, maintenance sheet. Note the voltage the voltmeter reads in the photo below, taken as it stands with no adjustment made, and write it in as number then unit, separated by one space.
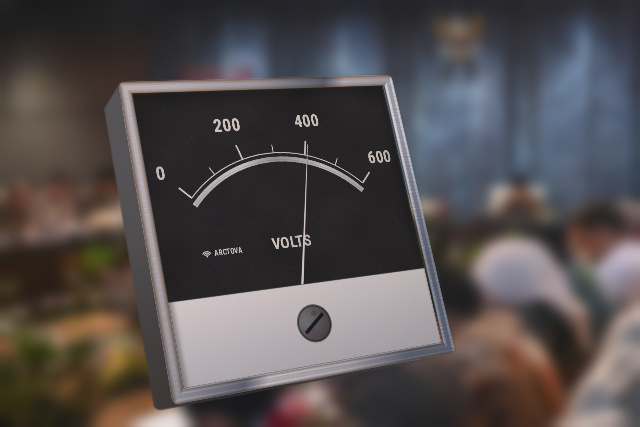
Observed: 400 V
